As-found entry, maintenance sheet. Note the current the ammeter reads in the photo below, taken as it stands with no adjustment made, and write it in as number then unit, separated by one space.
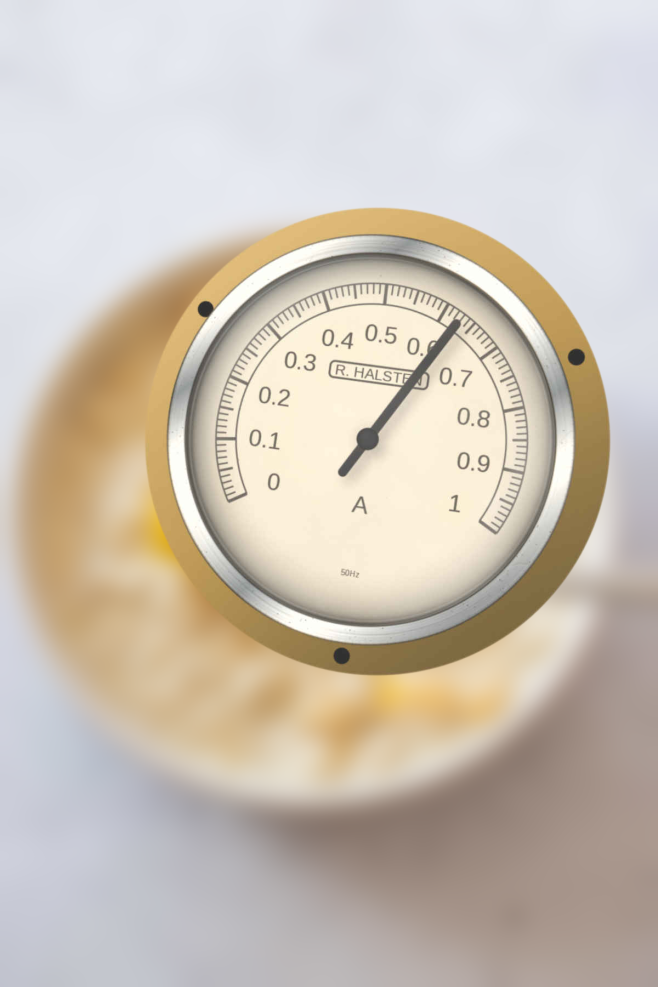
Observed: 0.63 A
